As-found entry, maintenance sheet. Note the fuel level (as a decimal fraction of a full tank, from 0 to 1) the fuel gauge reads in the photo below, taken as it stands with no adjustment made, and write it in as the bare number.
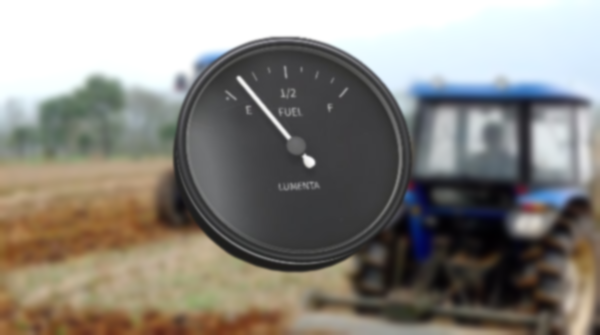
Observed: 0.125
